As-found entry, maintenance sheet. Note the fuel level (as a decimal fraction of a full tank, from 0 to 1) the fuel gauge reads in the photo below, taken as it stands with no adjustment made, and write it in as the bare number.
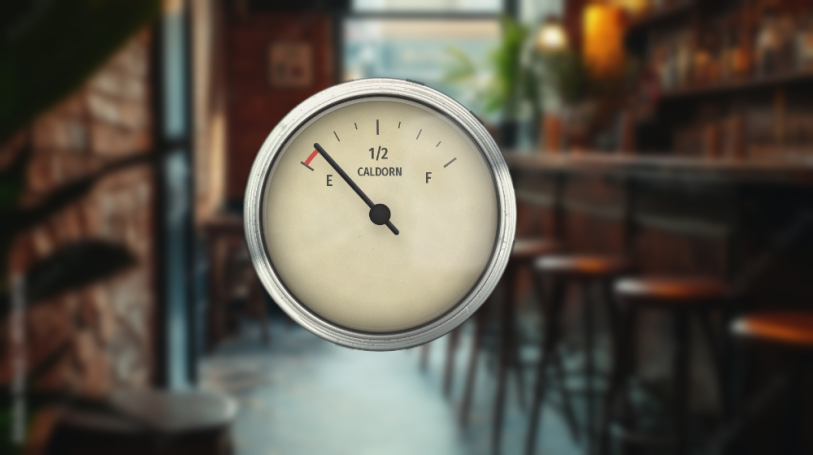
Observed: 0.125
